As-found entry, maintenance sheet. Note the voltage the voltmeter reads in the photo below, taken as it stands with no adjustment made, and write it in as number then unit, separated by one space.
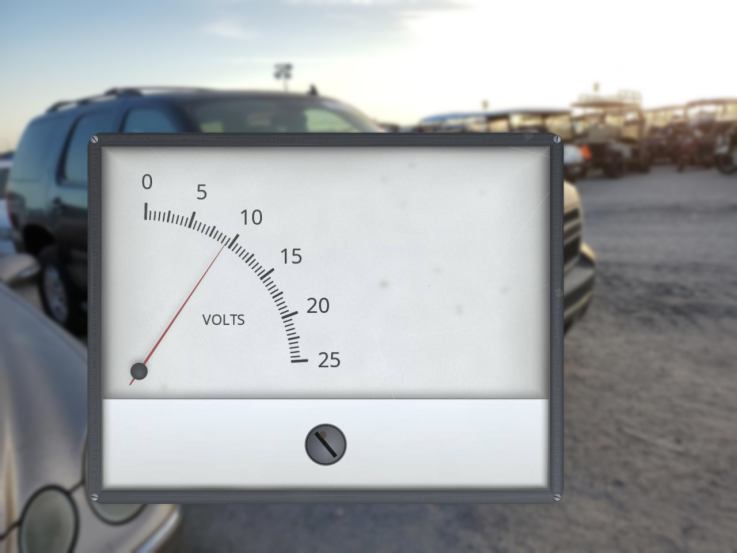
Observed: 9.5 V
